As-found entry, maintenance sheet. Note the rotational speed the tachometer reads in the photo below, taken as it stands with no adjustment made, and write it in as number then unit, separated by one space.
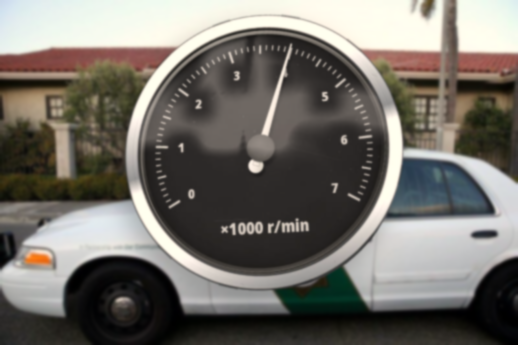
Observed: 4000 rpm
